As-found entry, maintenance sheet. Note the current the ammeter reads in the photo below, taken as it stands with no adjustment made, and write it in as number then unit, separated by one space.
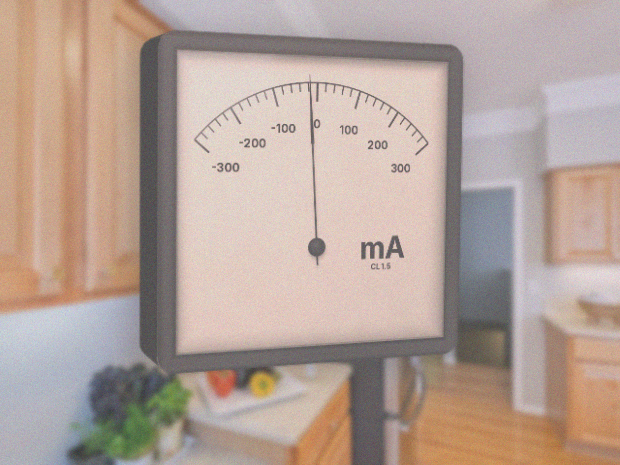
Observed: -20 mA
